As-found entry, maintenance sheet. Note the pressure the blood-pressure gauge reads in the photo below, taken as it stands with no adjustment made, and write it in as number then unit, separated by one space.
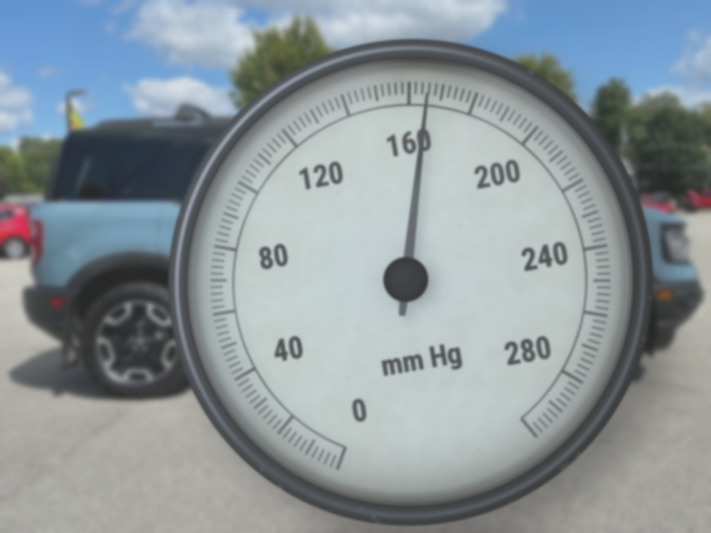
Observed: 166 mmHg
